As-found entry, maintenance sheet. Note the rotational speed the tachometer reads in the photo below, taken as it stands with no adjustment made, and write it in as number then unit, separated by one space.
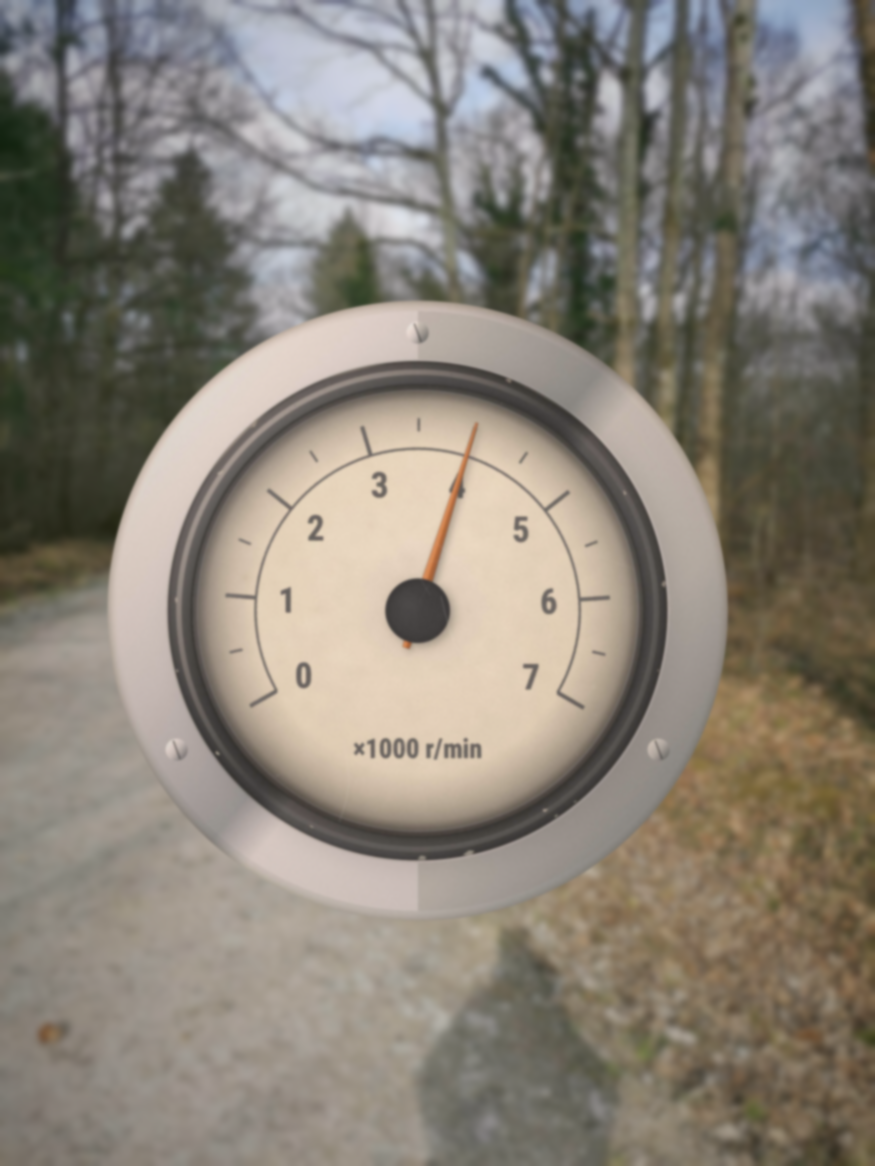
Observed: 4000 rpm
